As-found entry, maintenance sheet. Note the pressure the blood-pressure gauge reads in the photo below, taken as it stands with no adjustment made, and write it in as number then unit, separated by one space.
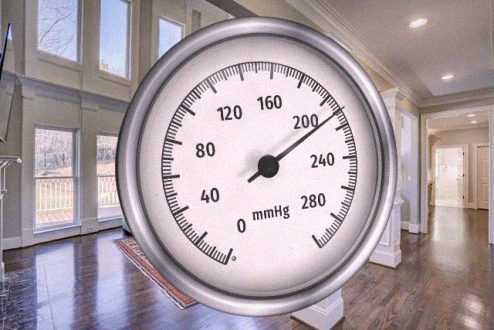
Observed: 210 mmHg
